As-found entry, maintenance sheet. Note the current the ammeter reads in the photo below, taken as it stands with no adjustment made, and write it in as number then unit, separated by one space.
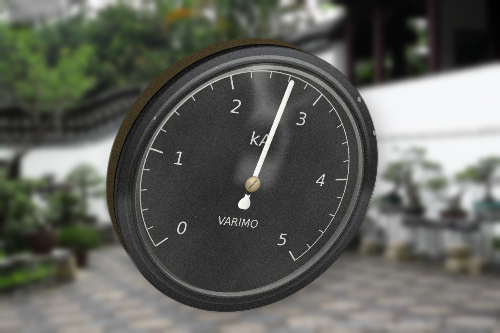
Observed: 2.6 kA
